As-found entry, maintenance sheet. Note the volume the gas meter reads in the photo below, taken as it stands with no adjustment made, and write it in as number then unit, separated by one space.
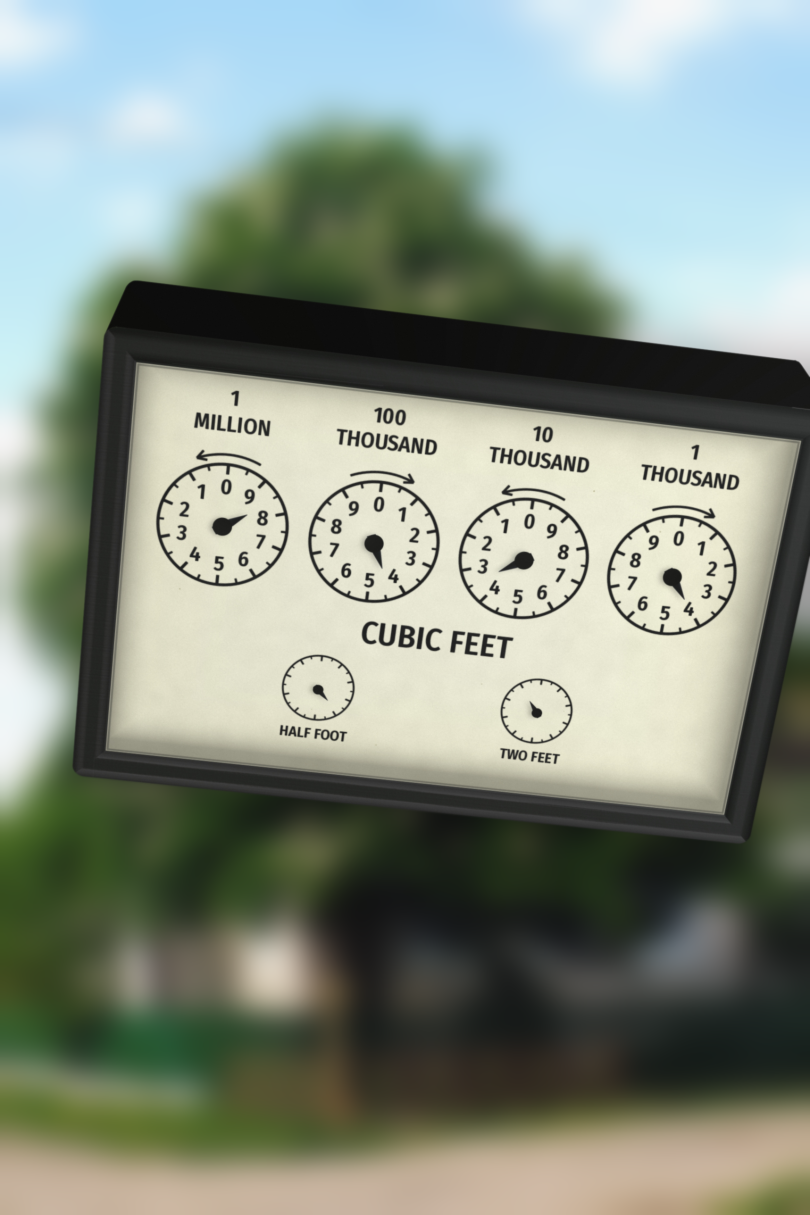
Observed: 843400 ft³
